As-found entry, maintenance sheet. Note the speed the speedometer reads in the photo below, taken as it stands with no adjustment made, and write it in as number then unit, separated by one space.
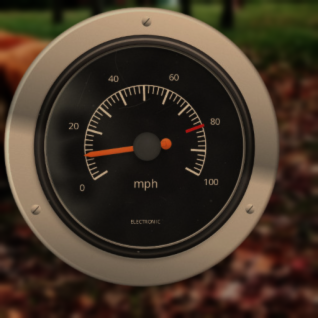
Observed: 10 mph
